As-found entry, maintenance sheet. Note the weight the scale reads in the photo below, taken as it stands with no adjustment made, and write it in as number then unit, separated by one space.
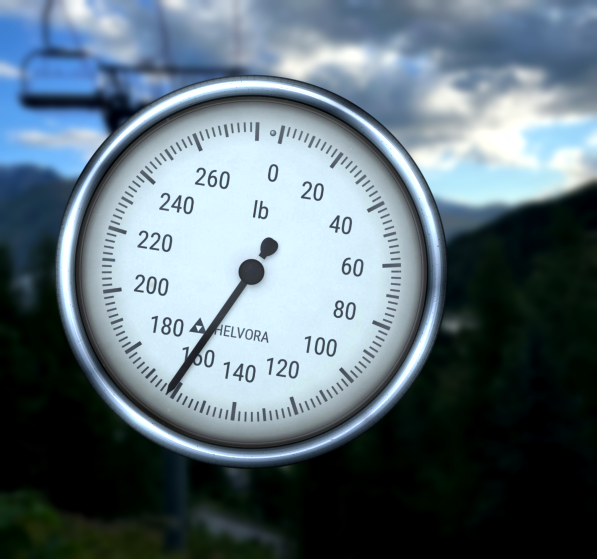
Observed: 162 lb
